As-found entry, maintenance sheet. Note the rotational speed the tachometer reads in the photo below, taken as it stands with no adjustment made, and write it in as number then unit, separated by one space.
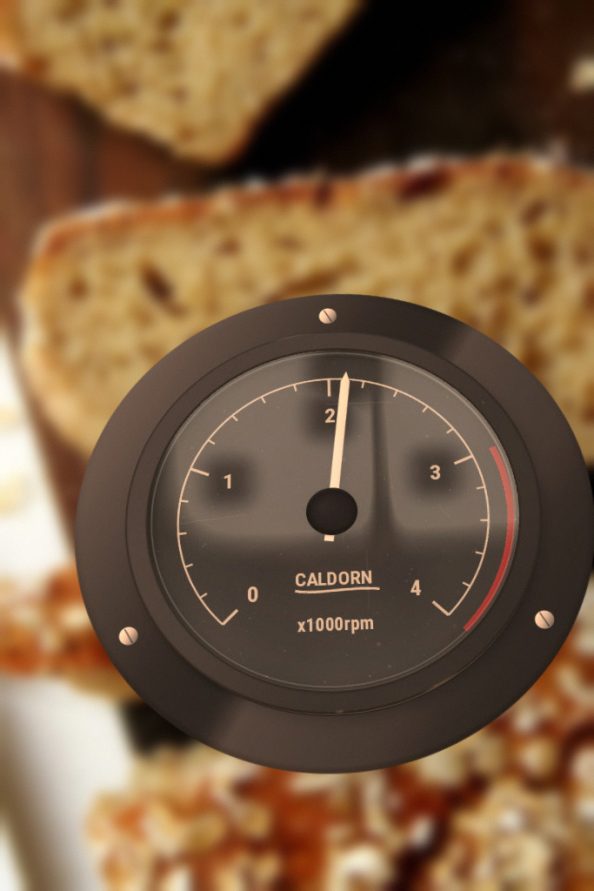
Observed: 2100 rpm
